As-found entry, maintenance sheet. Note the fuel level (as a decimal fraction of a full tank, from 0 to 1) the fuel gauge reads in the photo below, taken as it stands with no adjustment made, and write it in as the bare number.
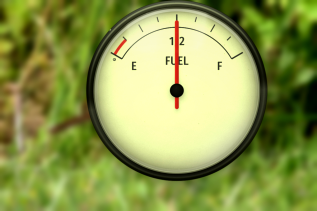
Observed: 0.5
